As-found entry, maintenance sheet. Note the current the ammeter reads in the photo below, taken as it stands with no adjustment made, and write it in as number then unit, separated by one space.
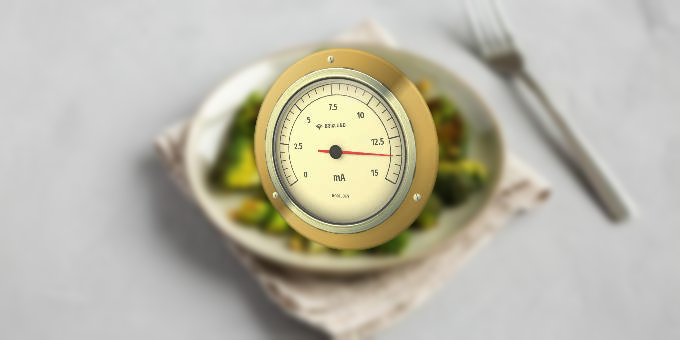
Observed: 13.5 mA
